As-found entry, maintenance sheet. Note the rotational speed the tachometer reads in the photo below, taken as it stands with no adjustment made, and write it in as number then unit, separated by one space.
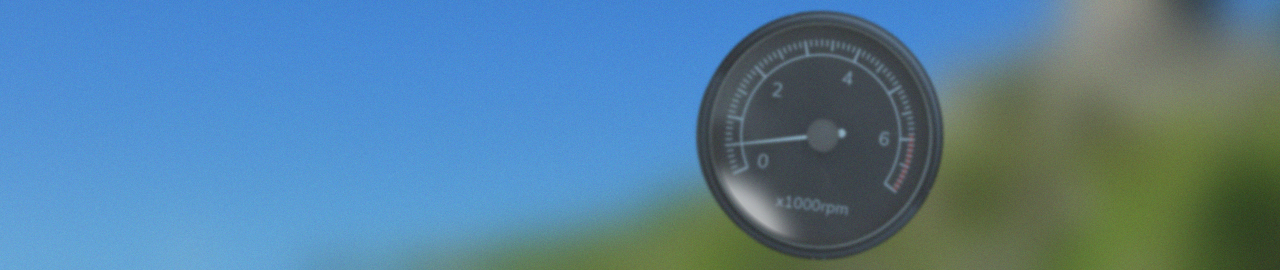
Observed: 500 rpm
